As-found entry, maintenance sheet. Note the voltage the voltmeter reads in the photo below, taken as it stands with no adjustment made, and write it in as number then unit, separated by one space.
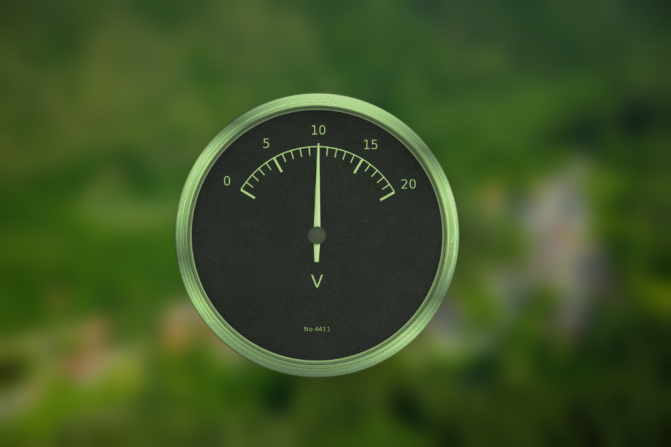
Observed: 10 V
